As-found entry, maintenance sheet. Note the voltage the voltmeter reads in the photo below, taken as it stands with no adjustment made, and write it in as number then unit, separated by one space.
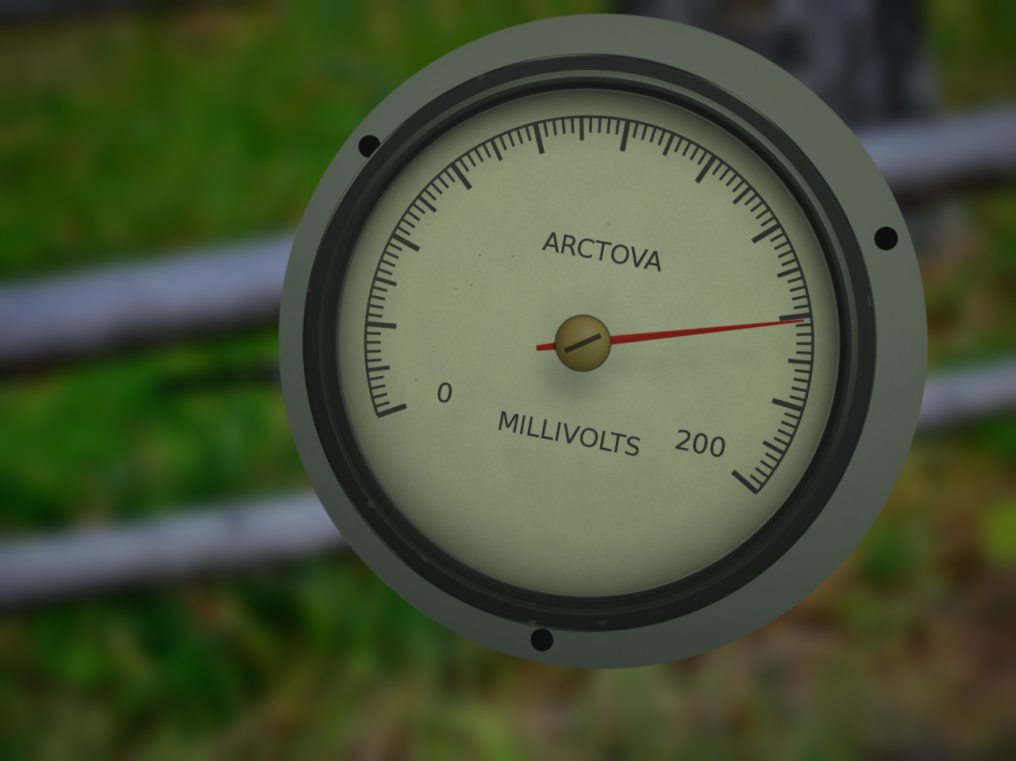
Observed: 161 mV
